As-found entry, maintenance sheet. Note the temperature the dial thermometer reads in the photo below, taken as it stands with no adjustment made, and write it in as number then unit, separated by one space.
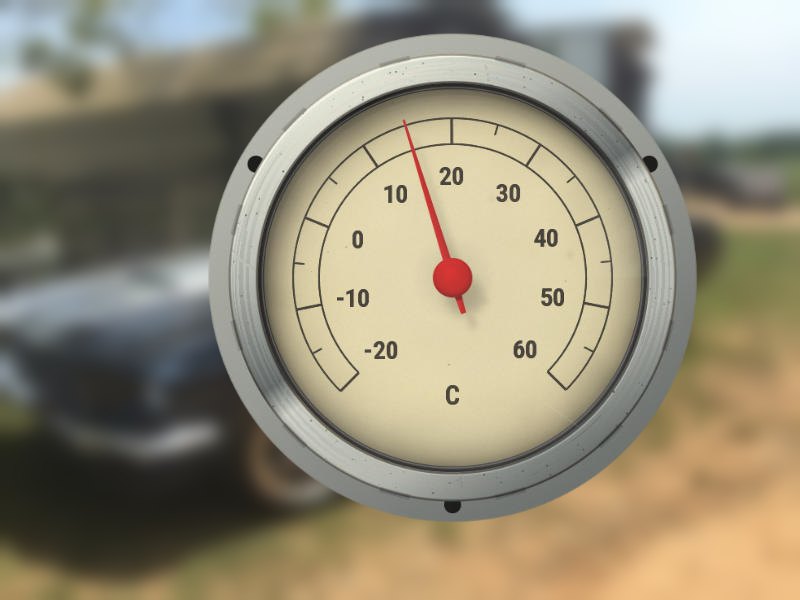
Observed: 15 °C
